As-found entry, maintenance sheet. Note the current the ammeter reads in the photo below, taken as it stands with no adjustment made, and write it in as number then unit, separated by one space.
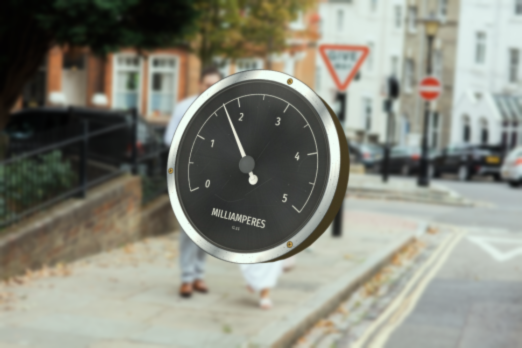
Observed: 1.75 mA
